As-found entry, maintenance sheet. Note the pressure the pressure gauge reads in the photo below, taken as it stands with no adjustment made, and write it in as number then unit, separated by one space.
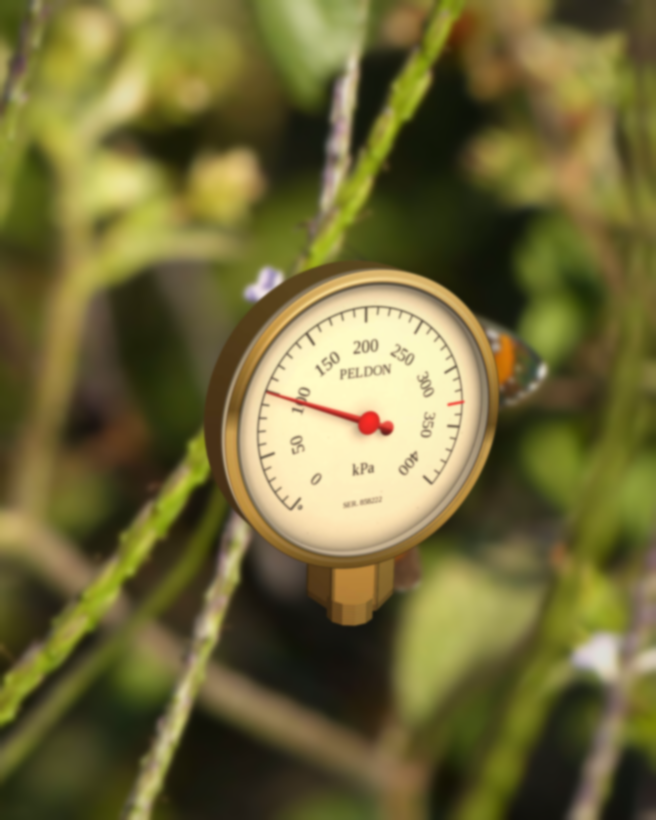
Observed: 100 kPa
